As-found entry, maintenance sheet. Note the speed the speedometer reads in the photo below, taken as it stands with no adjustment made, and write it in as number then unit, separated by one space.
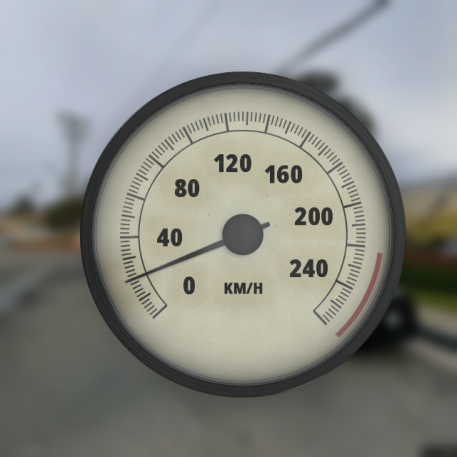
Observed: 20 km/h
